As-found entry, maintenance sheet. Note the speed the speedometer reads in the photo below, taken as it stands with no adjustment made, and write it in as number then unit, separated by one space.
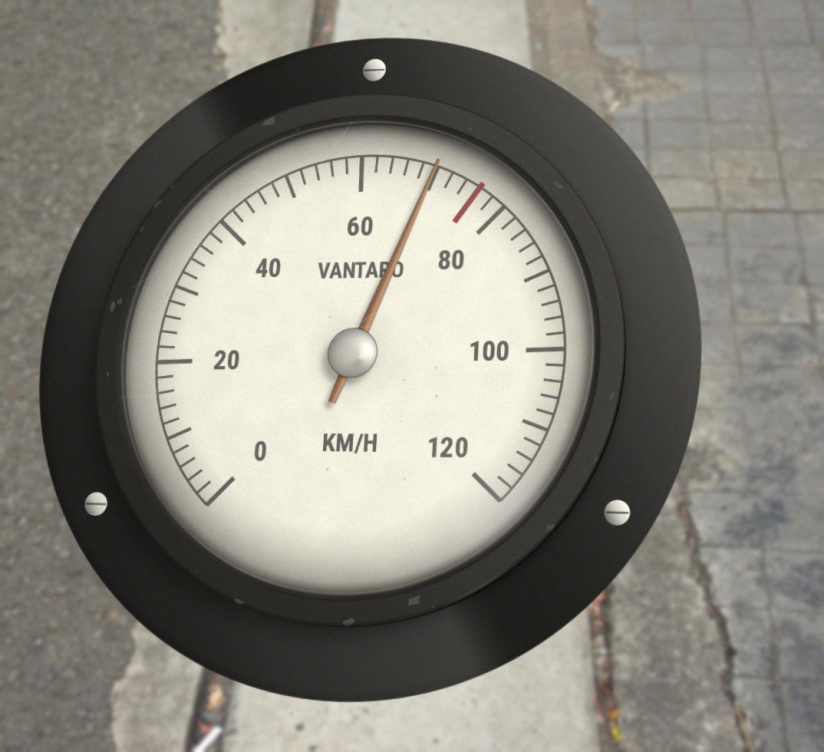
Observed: 70 km/h
